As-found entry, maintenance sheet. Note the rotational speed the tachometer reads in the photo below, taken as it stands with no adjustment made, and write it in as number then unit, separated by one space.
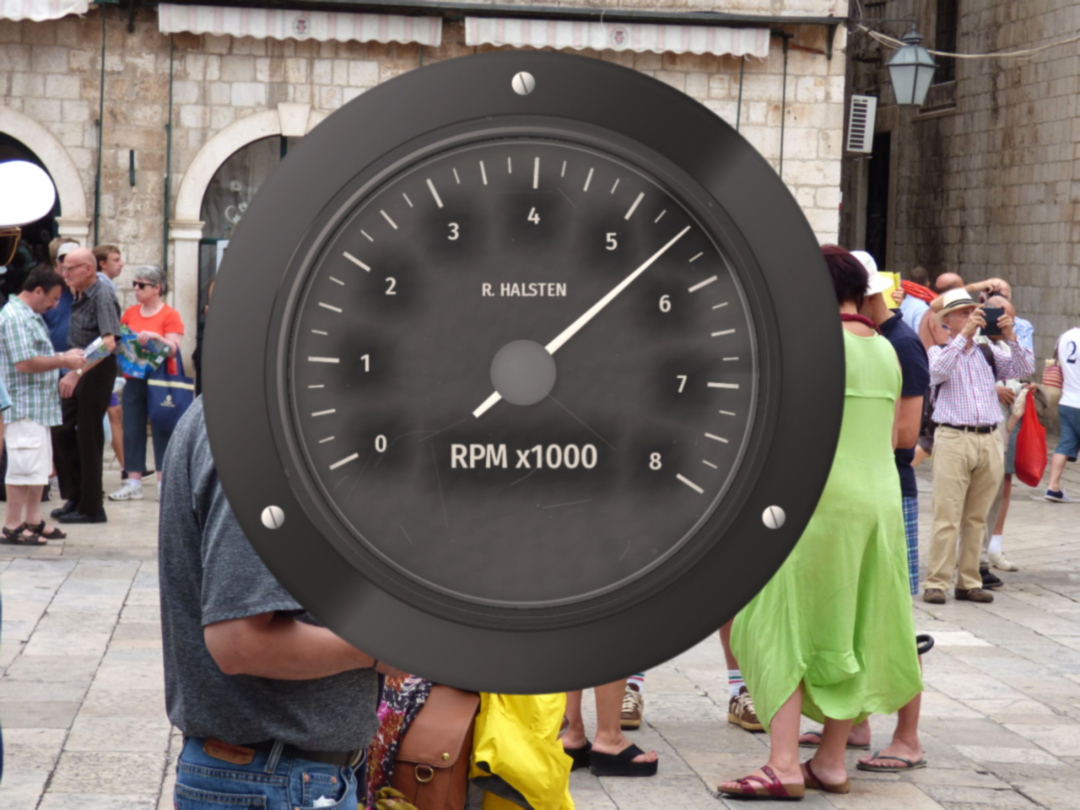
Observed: 5500 rpm
